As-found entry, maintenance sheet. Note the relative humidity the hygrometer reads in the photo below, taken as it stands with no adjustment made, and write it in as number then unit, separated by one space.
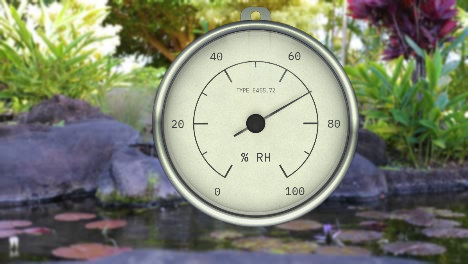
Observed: 70 %
